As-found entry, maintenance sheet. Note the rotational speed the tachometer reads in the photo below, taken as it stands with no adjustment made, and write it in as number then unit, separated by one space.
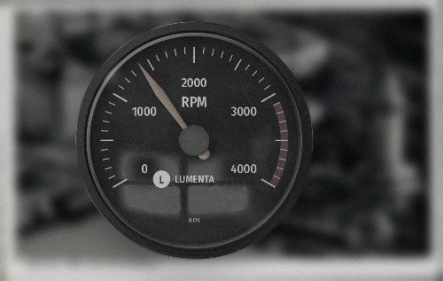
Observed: 1400 rpm
